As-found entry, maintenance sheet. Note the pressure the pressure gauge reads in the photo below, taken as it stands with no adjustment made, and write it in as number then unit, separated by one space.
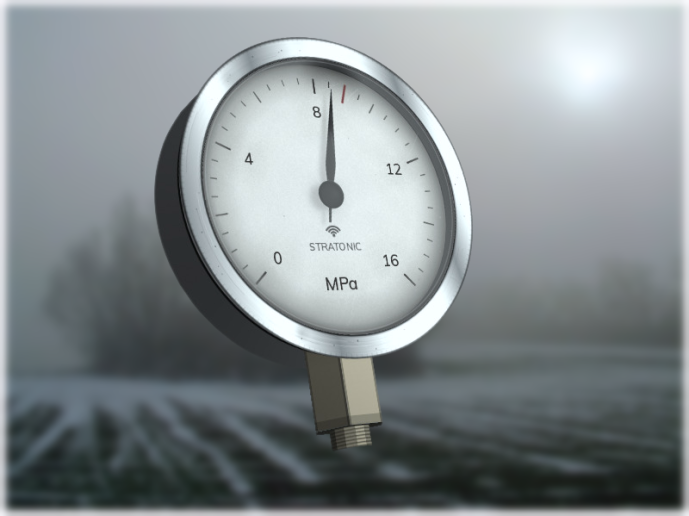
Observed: 8.5 MPa
